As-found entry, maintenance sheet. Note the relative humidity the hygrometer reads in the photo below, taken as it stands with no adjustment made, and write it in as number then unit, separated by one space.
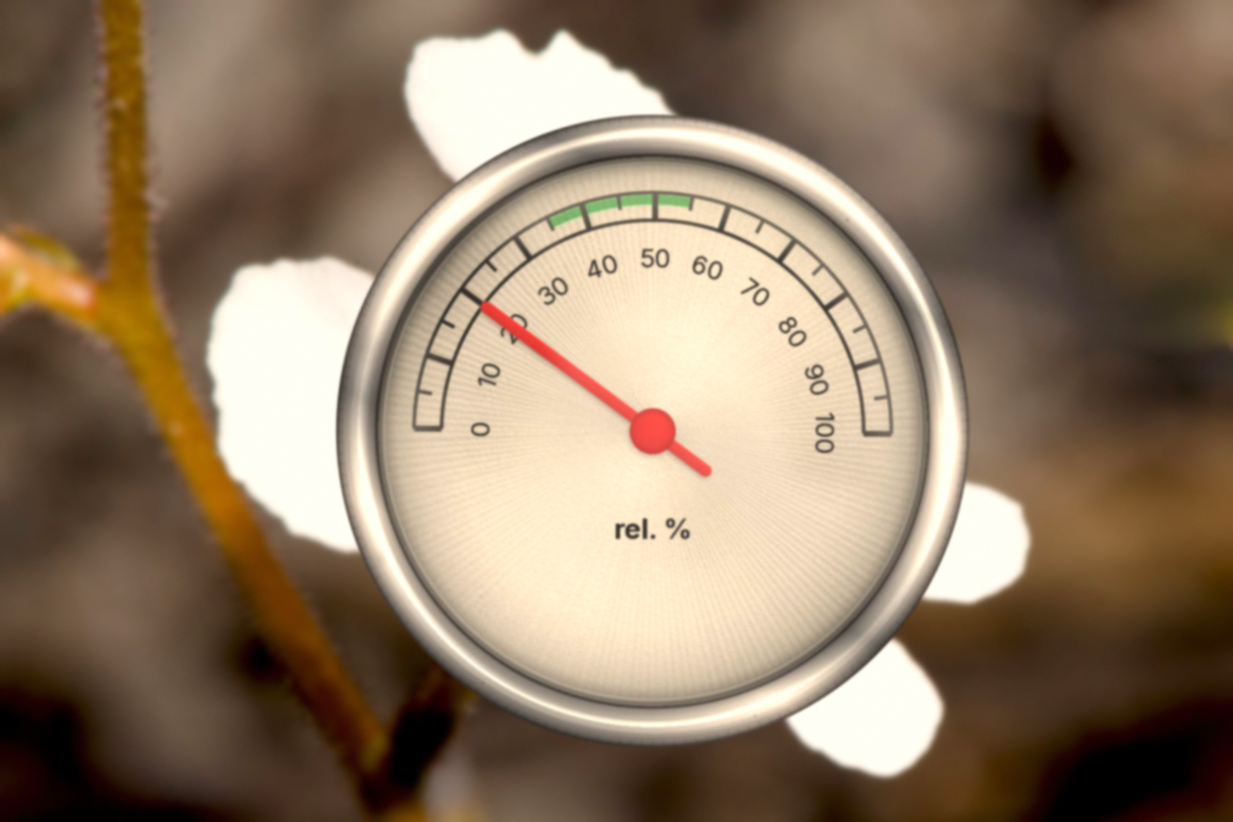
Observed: 20 %
